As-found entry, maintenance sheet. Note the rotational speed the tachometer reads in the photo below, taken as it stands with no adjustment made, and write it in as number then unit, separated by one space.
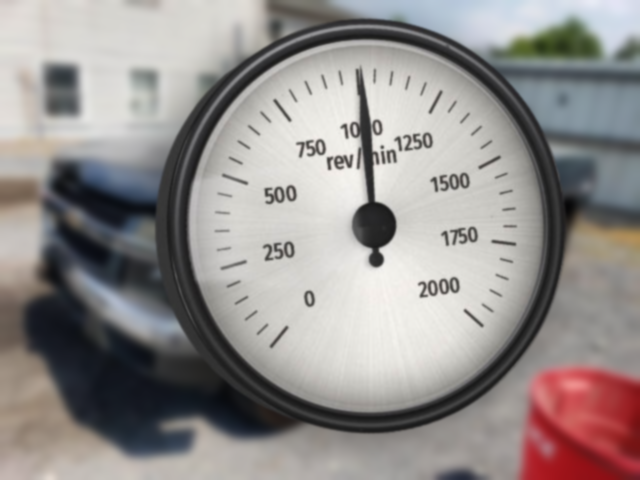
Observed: 1000 rpm
